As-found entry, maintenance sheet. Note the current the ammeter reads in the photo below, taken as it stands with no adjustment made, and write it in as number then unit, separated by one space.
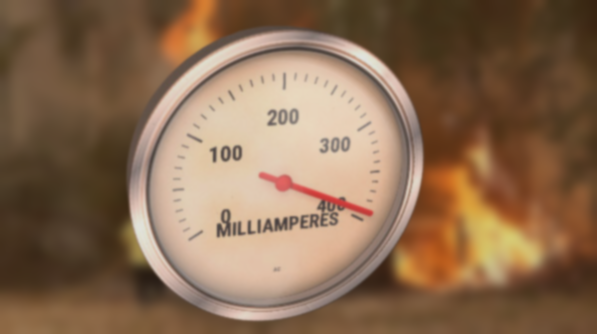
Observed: 390 mA
